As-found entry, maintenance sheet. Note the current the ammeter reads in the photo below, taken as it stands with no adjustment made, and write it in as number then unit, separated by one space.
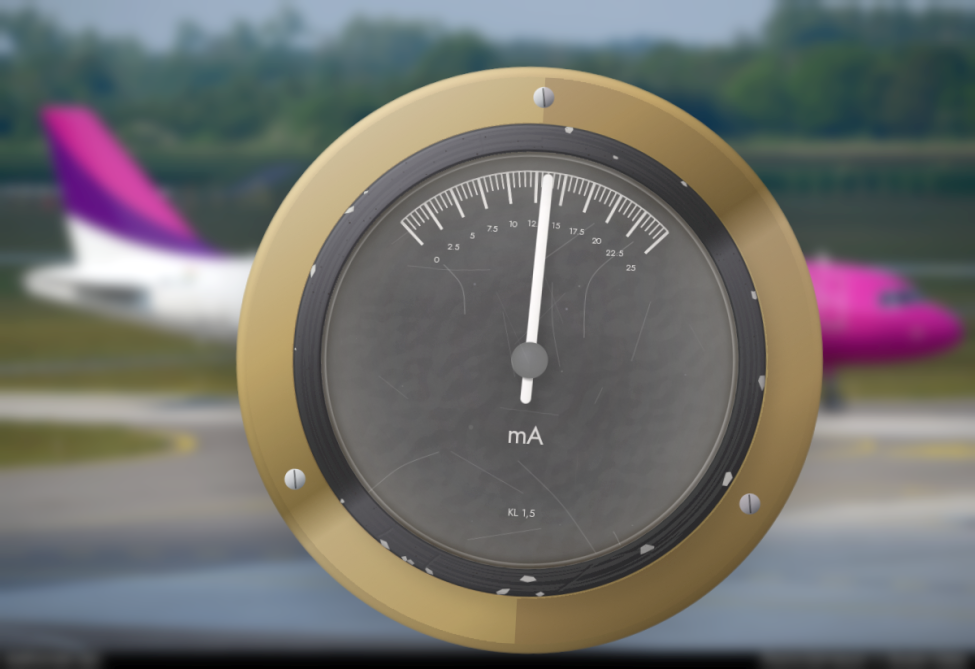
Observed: 13.5 mA
